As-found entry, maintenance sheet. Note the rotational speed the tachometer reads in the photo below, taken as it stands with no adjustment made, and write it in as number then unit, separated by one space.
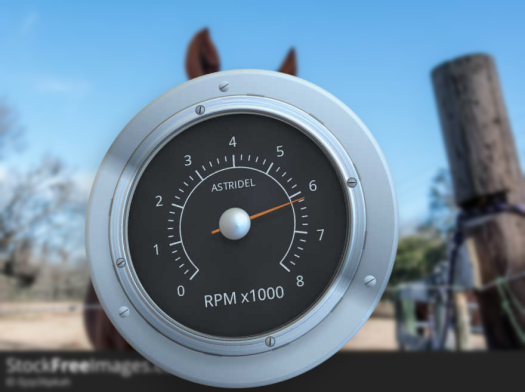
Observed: 6200 rpm
